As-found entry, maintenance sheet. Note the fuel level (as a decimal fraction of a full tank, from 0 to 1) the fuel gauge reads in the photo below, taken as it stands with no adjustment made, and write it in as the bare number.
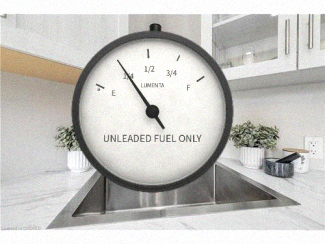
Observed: 0.25
